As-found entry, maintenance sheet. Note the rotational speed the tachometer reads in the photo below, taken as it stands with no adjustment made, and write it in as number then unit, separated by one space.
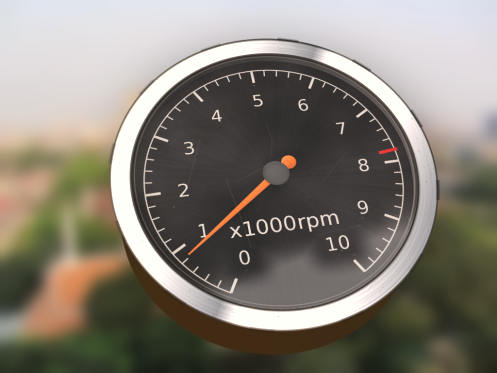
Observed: 800 rpm
